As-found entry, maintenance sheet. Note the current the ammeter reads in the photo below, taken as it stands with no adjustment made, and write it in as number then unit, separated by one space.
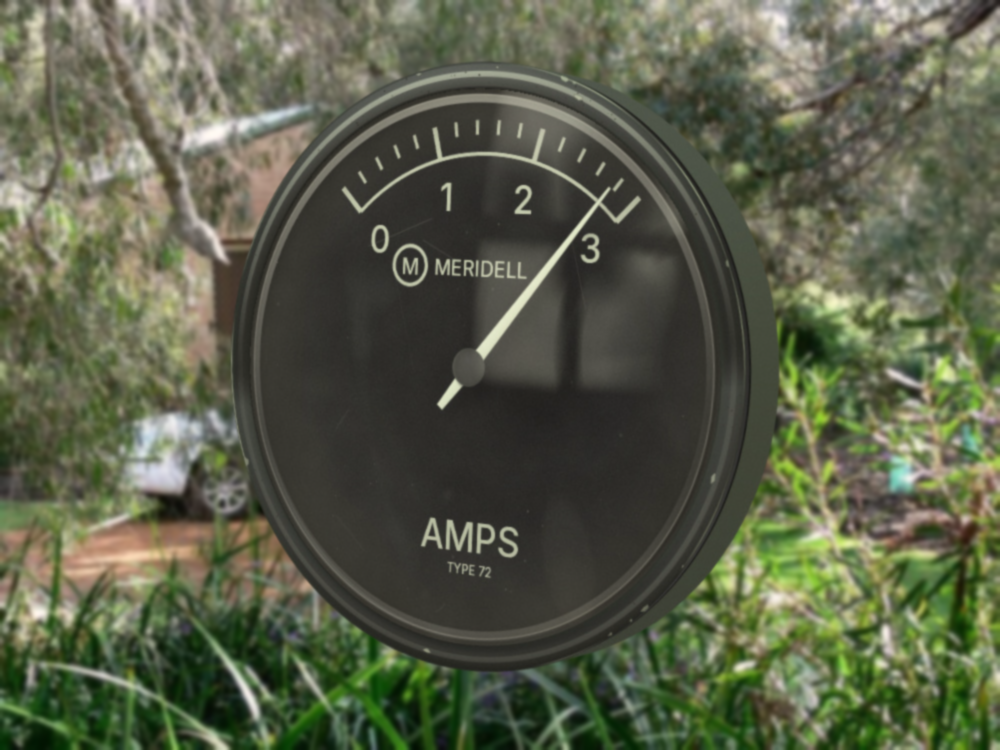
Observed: 2.8 A
